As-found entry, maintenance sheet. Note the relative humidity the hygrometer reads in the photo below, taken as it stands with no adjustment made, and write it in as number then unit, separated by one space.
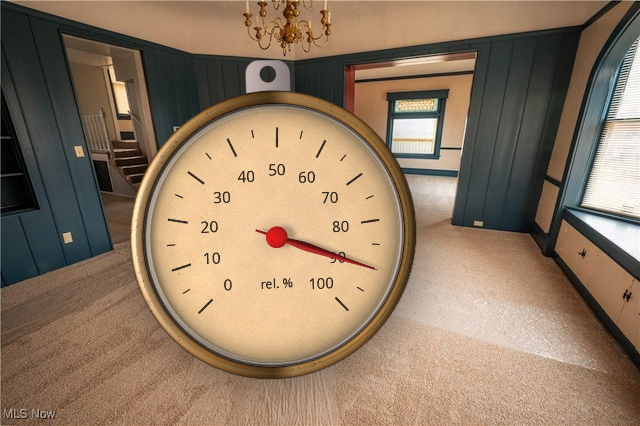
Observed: 90 %
